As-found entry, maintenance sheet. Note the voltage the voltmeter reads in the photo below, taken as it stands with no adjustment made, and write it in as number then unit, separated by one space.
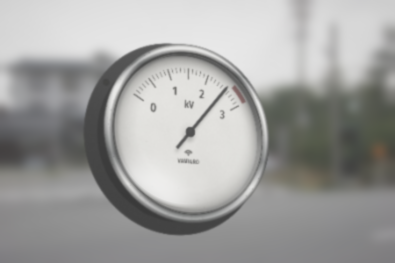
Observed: 2.5 kV
